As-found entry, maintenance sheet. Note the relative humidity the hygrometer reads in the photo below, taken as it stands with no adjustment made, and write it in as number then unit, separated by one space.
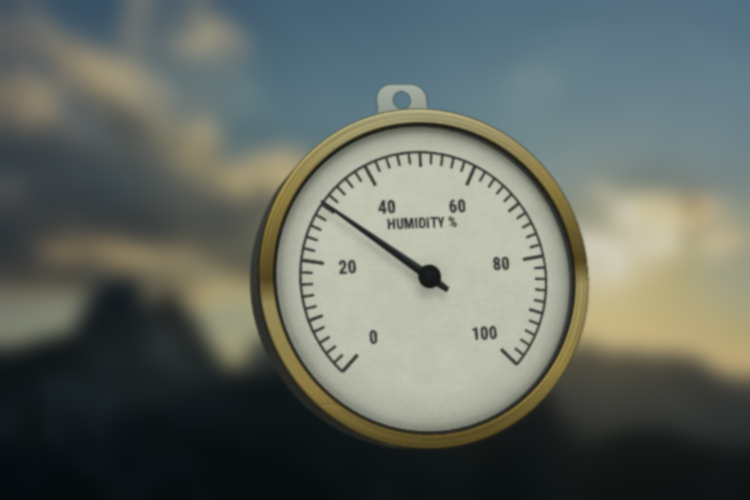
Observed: 30 %
